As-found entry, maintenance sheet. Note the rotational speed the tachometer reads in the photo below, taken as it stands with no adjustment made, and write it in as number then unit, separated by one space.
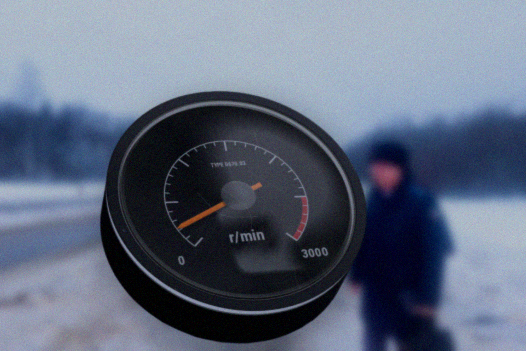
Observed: 200 rpm
